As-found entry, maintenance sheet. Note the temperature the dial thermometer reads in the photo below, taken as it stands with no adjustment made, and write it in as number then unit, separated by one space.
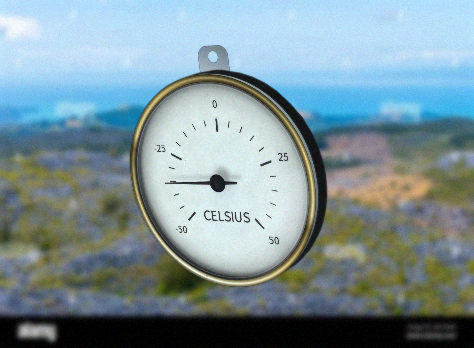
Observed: -35 °C
